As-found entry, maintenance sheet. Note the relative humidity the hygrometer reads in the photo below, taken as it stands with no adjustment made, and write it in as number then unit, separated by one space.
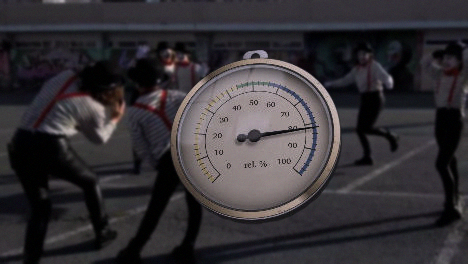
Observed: 82 %
